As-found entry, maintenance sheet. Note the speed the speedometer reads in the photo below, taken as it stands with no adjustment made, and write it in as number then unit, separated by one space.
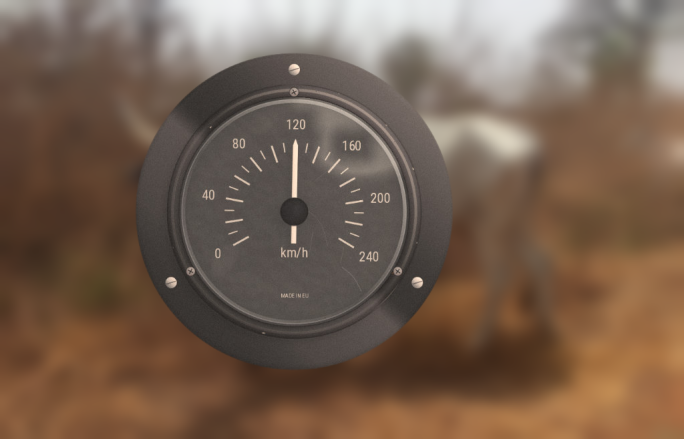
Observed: 120 km/h
